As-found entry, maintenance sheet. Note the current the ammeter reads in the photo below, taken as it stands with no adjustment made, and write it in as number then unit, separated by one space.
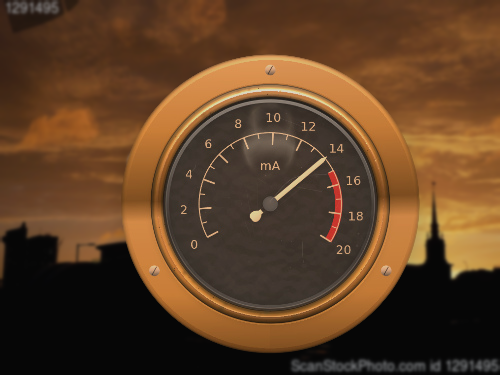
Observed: 14 mA
